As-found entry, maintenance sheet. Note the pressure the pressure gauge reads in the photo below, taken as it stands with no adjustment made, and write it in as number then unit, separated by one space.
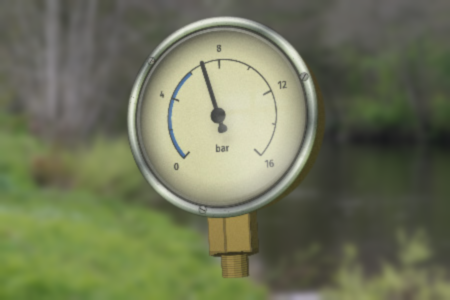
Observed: 7 bar
